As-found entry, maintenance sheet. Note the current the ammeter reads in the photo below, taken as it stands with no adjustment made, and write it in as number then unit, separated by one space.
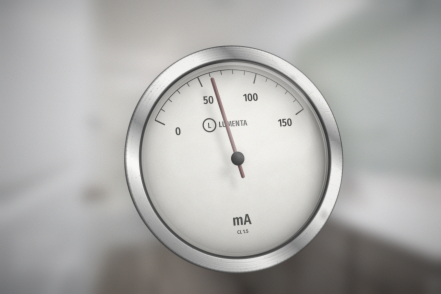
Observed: 60 mA
